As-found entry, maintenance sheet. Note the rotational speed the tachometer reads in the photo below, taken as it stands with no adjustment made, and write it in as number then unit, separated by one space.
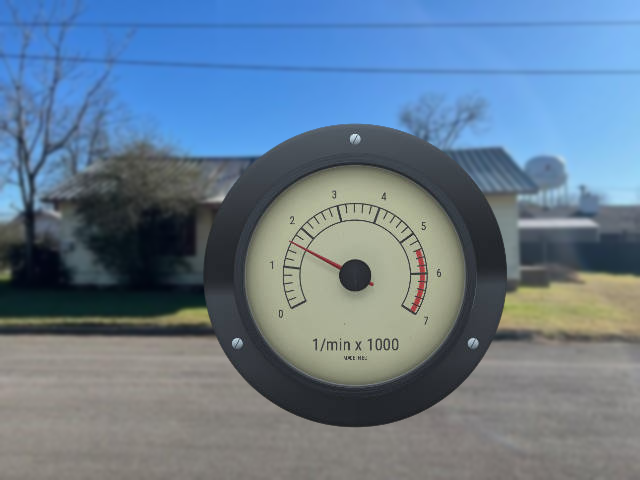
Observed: 1600 rpm
